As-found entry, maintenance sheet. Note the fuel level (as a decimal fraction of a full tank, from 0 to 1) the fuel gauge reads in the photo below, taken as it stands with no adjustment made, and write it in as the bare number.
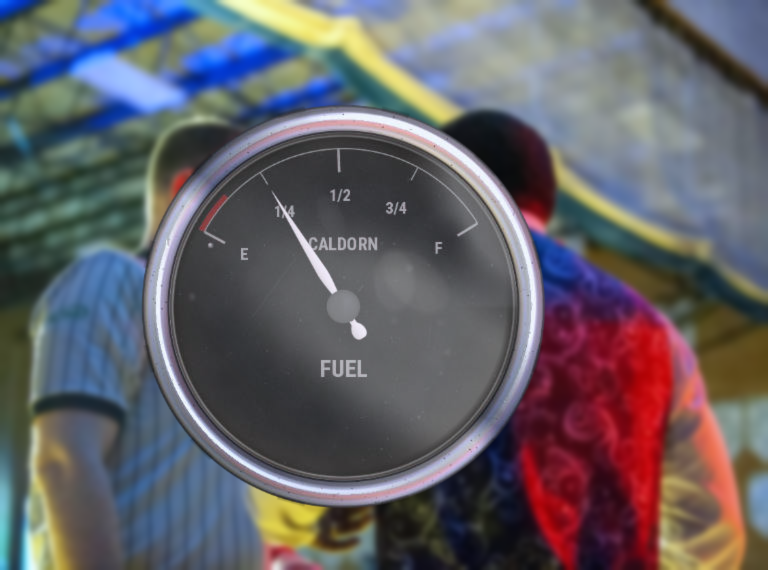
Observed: 0.25
